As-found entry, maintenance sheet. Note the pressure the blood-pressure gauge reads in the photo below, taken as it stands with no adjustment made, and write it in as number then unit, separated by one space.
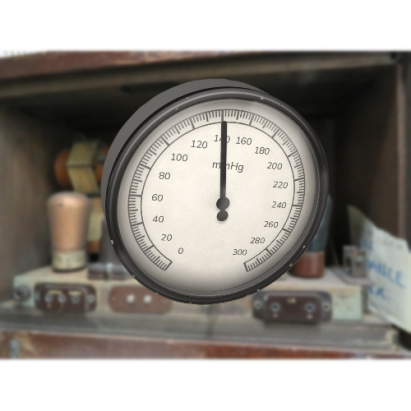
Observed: 140 mmHg
